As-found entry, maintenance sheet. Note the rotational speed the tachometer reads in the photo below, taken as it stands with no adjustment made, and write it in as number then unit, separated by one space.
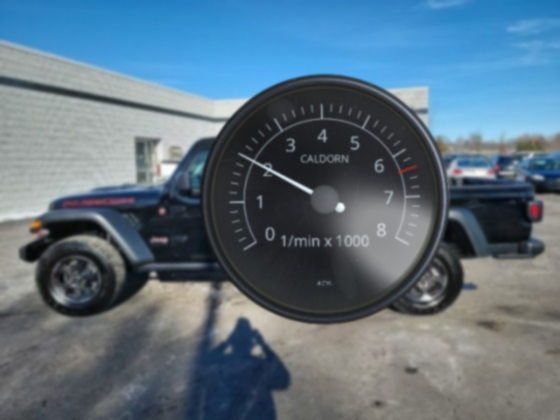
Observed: 2000 rpm
